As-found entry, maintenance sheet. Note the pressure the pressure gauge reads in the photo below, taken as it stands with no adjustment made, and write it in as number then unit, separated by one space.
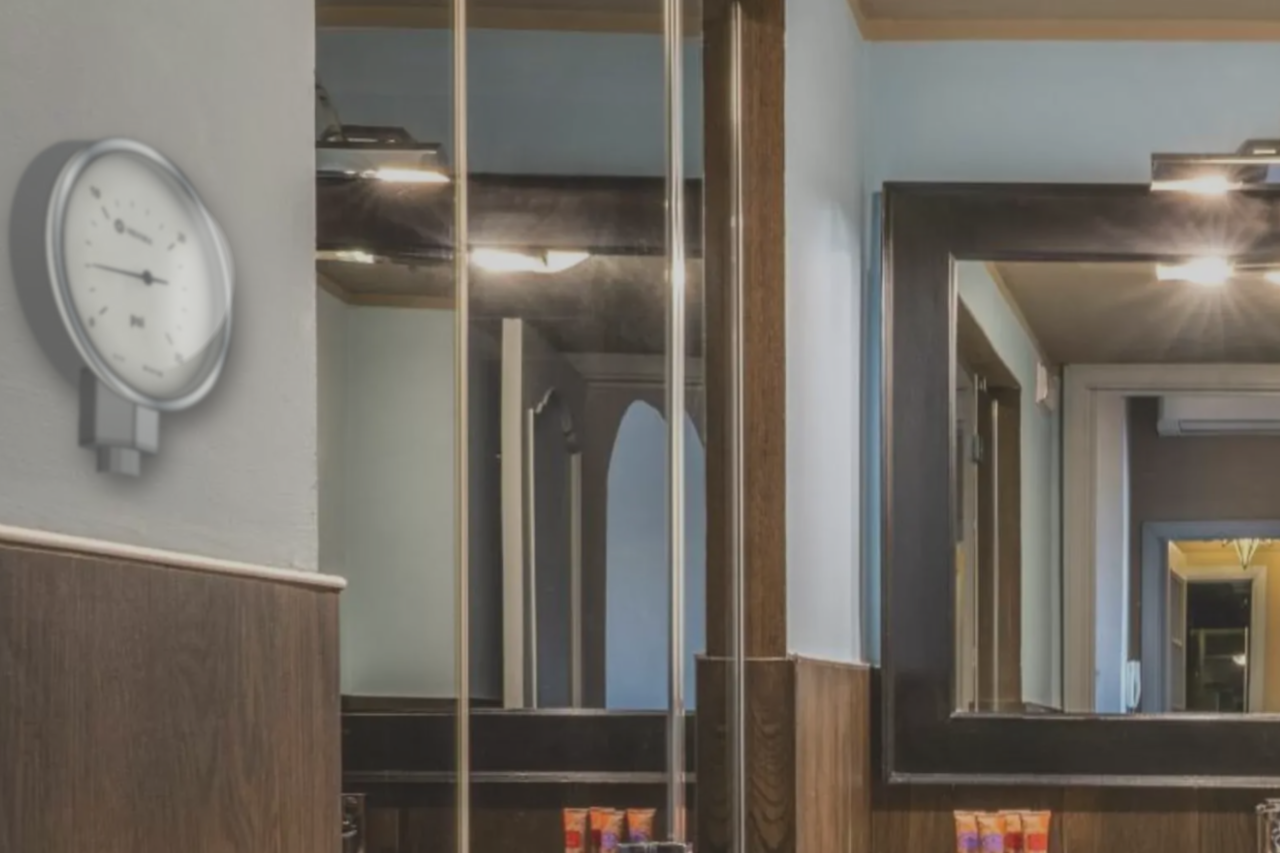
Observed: 4 psi
